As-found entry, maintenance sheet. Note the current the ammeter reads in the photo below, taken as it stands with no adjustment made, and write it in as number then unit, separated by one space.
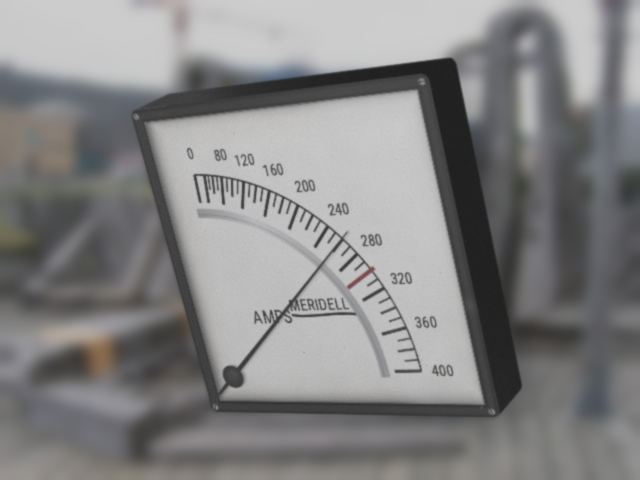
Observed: 260 A
